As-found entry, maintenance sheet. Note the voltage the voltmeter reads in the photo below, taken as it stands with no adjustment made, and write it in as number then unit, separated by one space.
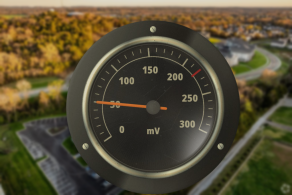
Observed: 50 mV
